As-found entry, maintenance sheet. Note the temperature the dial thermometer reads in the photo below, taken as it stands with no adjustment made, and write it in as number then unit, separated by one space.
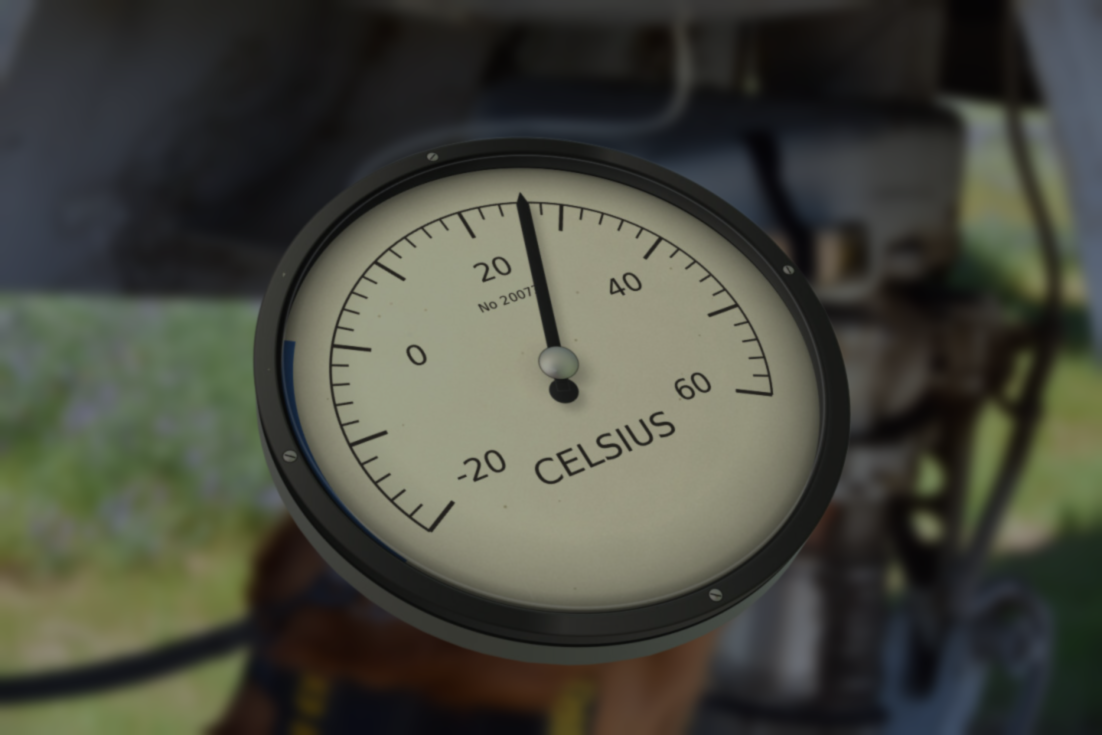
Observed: 26 °C
